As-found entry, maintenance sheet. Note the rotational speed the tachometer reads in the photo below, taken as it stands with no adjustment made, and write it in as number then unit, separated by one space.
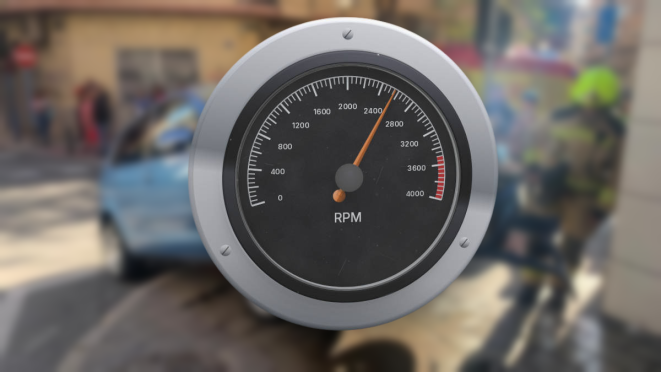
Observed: 2550 rpm
